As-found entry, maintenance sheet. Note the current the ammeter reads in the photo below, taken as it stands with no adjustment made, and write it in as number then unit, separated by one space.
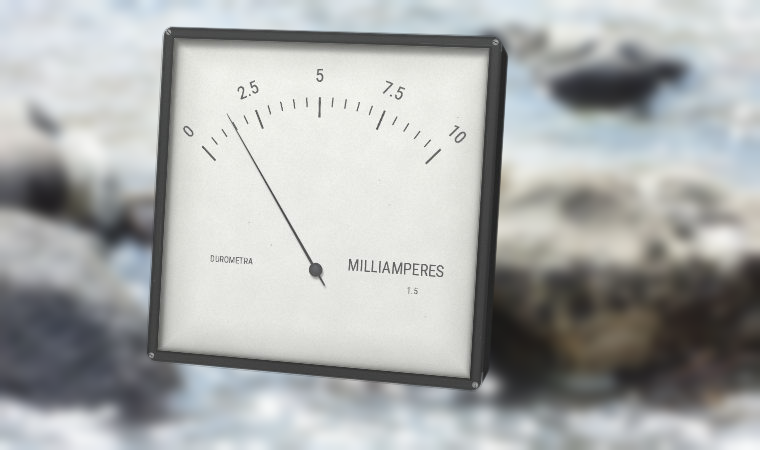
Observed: 1.5 mA
